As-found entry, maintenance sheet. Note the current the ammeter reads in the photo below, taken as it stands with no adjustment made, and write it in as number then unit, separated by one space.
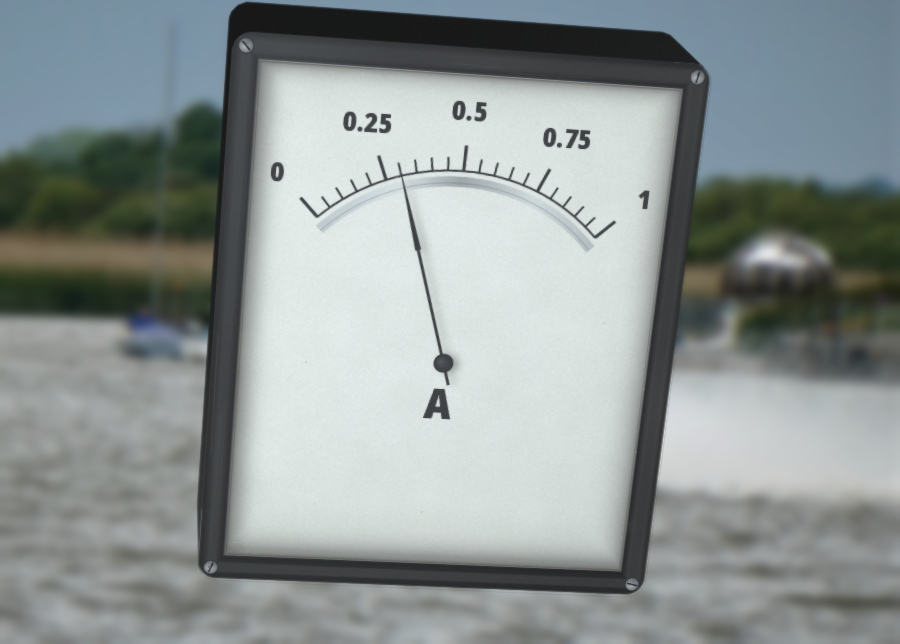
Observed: 0.3 A
